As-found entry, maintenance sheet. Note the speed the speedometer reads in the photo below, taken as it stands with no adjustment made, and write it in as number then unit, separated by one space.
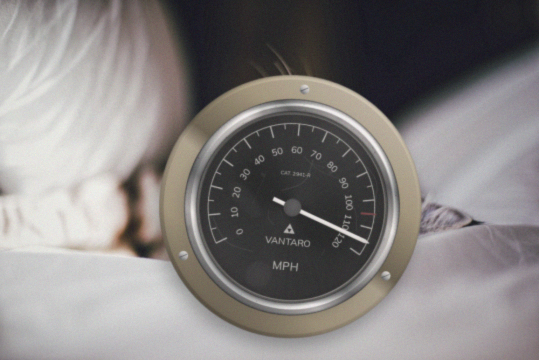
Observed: 115 mph
